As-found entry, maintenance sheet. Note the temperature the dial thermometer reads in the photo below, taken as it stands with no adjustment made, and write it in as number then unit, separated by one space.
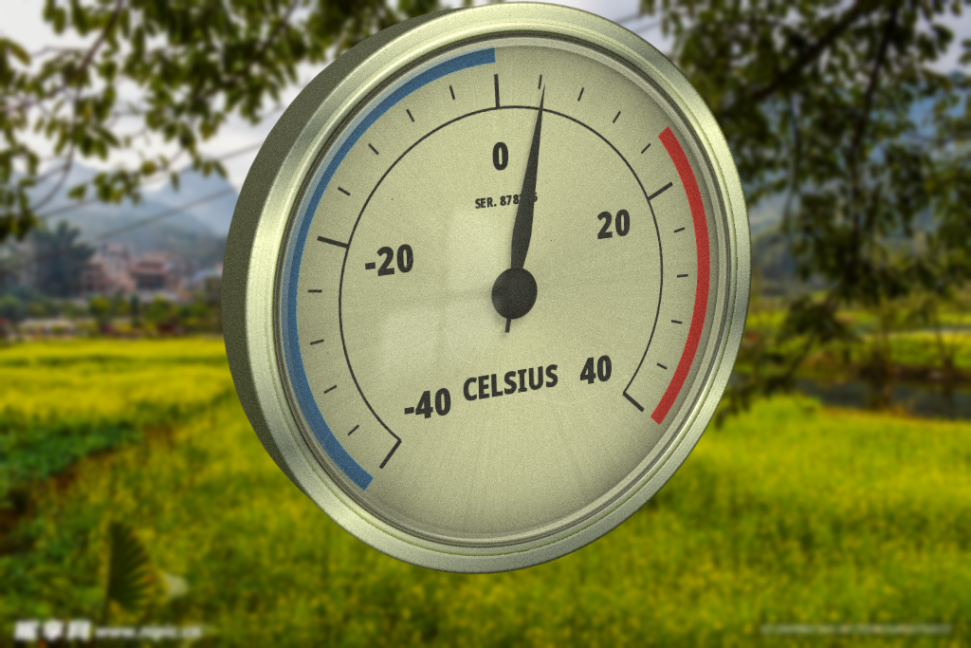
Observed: 4 °C
